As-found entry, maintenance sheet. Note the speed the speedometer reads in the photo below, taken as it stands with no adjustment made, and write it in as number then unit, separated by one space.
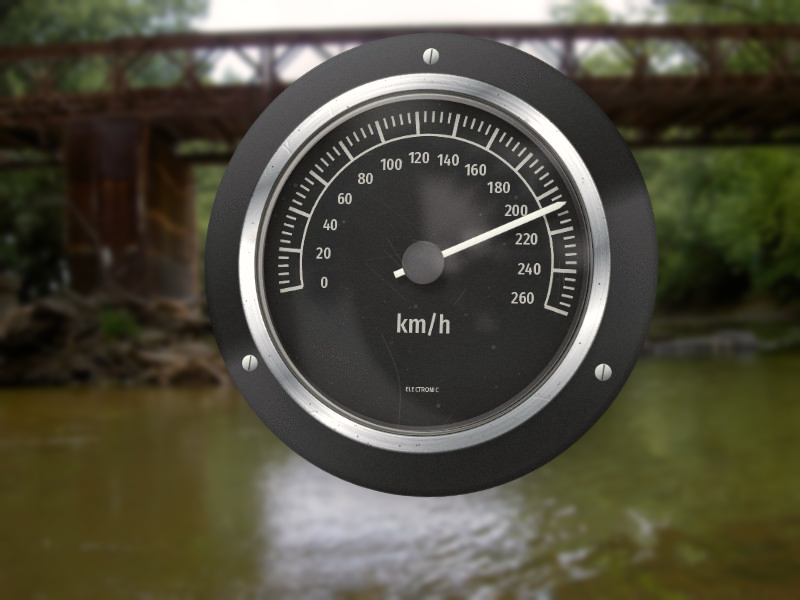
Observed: 208 km/h
